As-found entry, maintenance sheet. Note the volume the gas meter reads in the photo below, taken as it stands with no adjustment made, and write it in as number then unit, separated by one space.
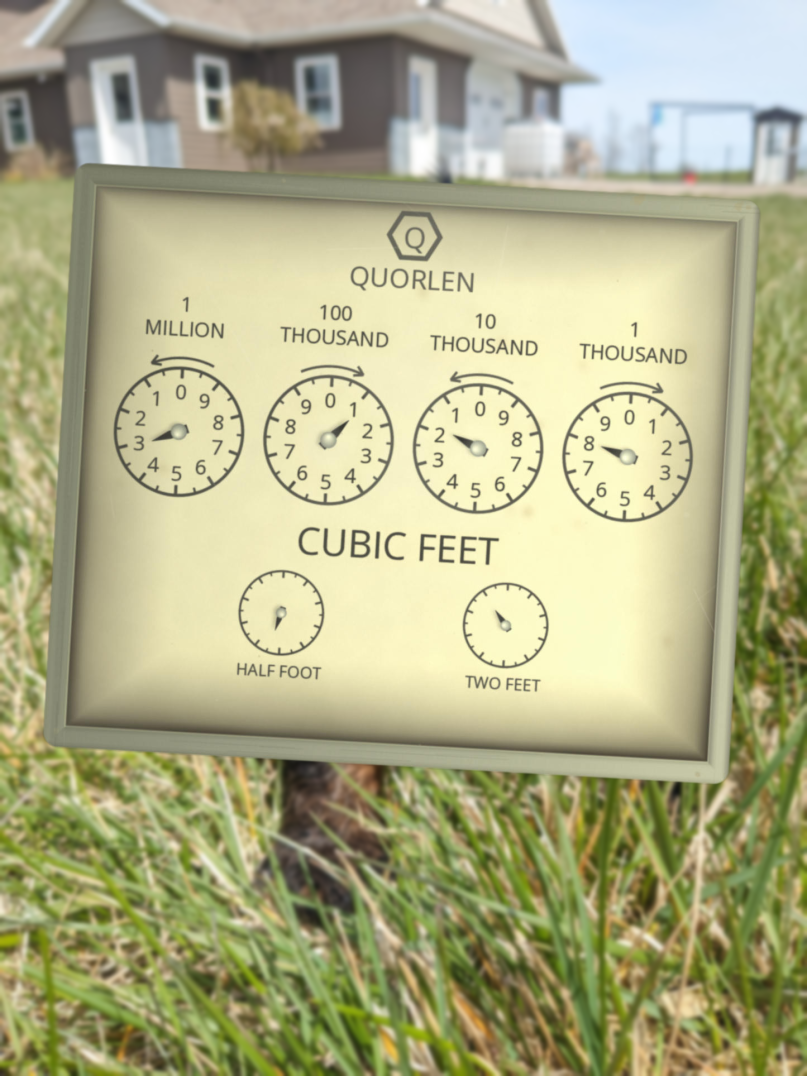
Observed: 311800 ft³
